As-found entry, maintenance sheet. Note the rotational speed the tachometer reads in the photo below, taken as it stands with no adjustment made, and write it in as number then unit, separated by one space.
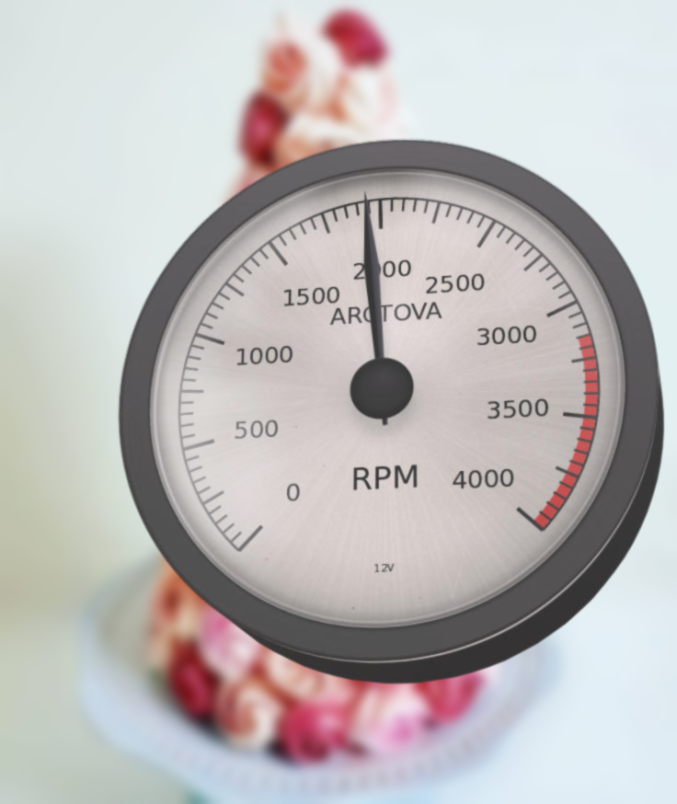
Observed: 1950 rpm
